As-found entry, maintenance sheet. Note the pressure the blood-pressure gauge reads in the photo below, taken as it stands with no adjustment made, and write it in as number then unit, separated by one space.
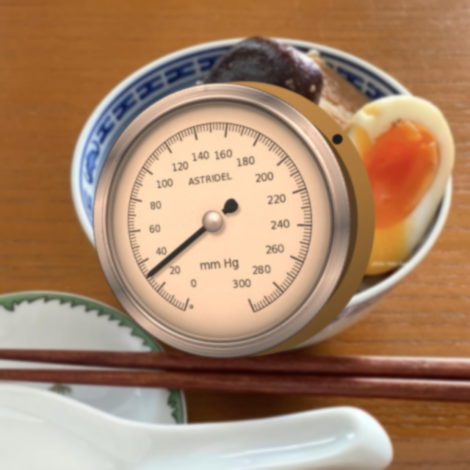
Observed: 30 mmHg
